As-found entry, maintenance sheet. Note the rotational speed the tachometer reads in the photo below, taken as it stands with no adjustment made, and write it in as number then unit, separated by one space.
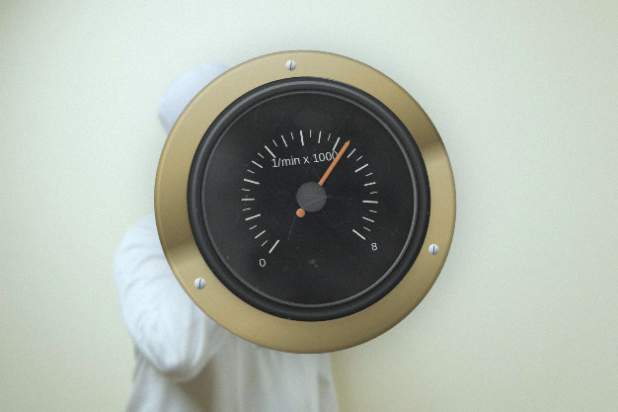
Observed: 5250 rpm
